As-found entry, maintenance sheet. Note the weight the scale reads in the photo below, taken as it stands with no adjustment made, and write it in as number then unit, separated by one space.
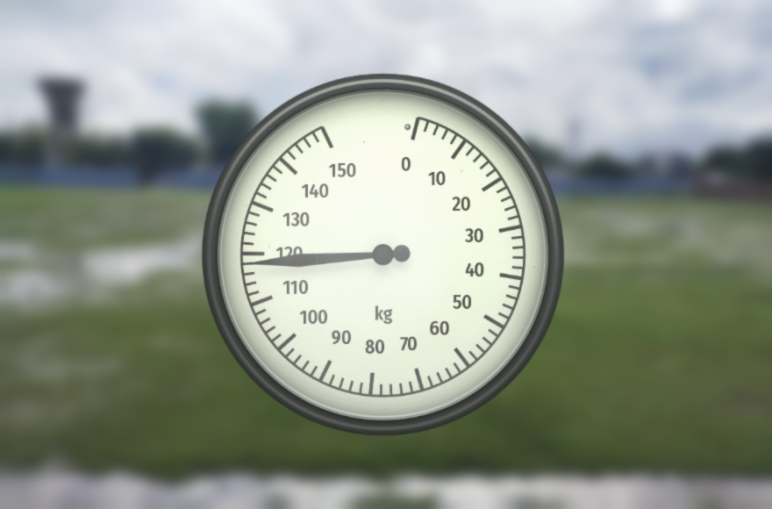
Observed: 118 kg
